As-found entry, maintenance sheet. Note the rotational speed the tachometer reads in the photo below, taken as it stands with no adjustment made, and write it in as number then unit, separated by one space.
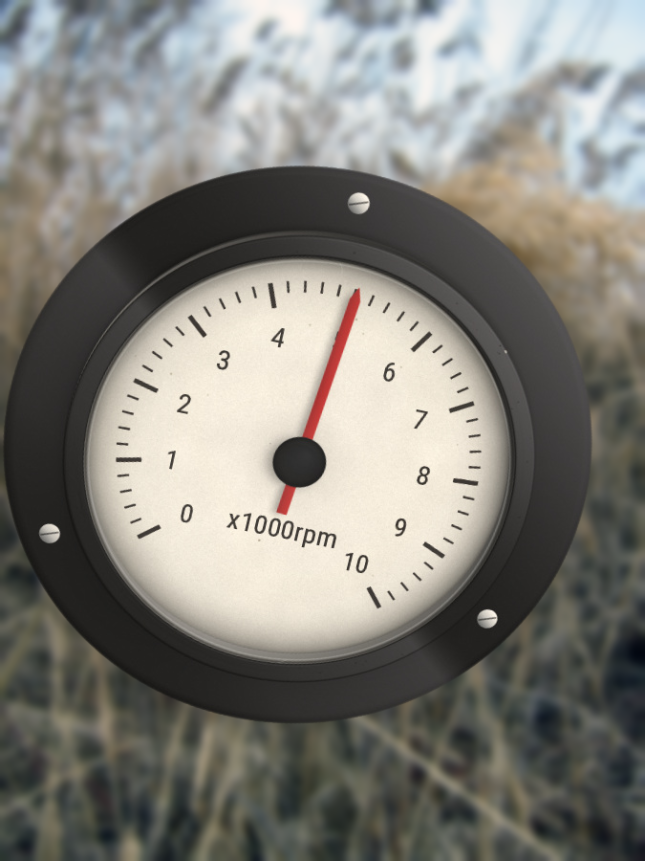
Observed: 5000 rpm
